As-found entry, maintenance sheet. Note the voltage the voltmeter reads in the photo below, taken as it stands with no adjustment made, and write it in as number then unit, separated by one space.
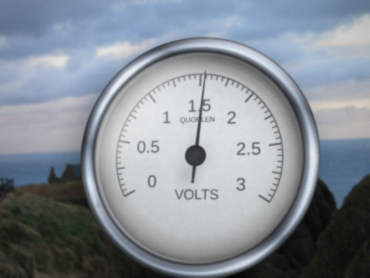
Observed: 1.55 V
